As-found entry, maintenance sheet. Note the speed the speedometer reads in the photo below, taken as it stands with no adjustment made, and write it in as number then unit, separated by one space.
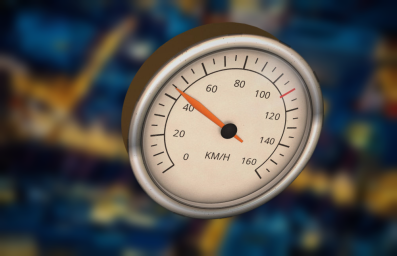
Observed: 45 km/h
